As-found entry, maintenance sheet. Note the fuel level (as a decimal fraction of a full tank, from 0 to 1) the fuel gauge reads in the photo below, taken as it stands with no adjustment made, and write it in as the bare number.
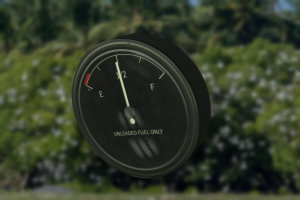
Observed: 0.5
